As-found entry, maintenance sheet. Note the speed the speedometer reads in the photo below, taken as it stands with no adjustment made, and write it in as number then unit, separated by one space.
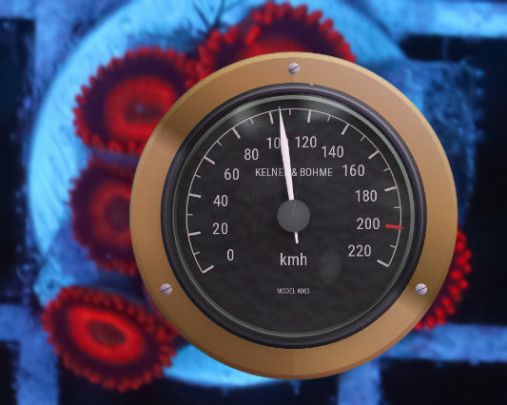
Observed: 105 km/h
